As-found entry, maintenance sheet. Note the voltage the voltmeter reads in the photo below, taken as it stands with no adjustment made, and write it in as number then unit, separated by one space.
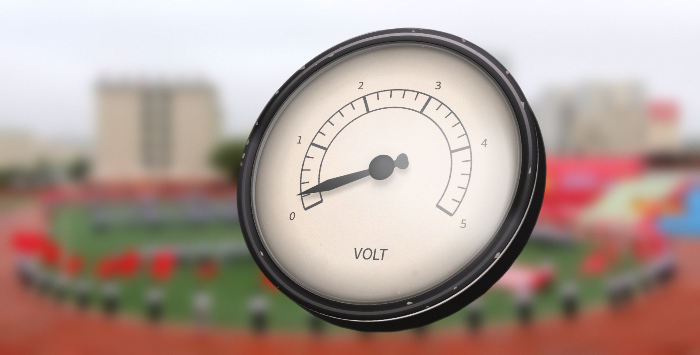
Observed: 0.2 V
